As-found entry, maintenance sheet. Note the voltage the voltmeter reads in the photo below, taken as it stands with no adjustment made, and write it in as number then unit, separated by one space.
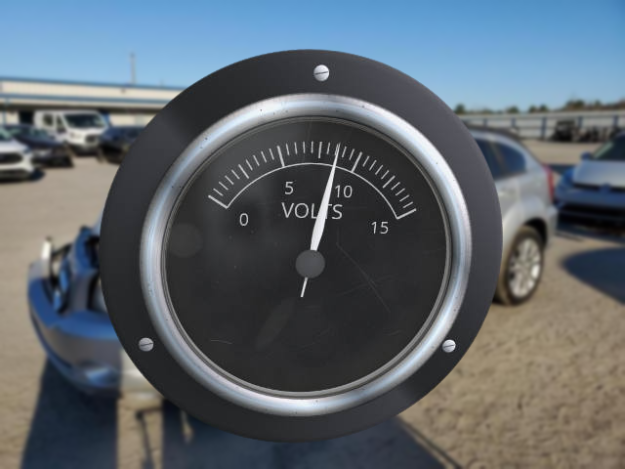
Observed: 8.5 V
